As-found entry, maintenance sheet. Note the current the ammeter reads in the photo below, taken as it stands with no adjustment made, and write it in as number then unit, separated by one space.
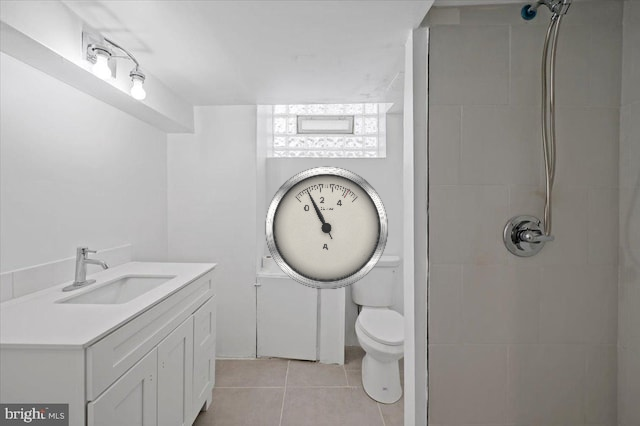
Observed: 1 A
